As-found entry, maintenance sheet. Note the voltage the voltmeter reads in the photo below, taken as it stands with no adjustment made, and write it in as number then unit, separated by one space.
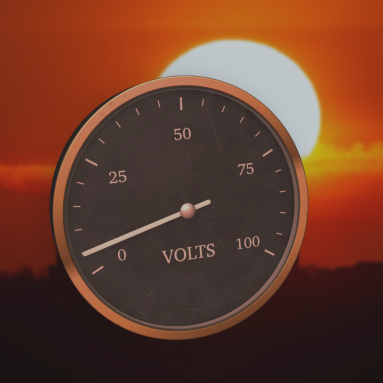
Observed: 5 V
